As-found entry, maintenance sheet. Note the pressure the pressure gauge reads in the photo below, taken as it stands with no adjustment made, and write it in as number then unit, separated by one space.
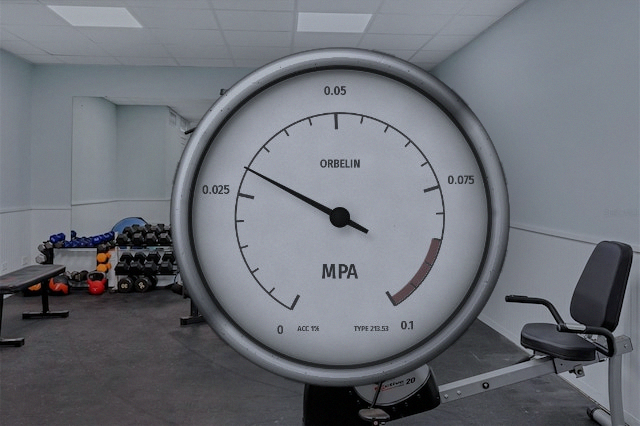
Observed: 0.03 MPa
